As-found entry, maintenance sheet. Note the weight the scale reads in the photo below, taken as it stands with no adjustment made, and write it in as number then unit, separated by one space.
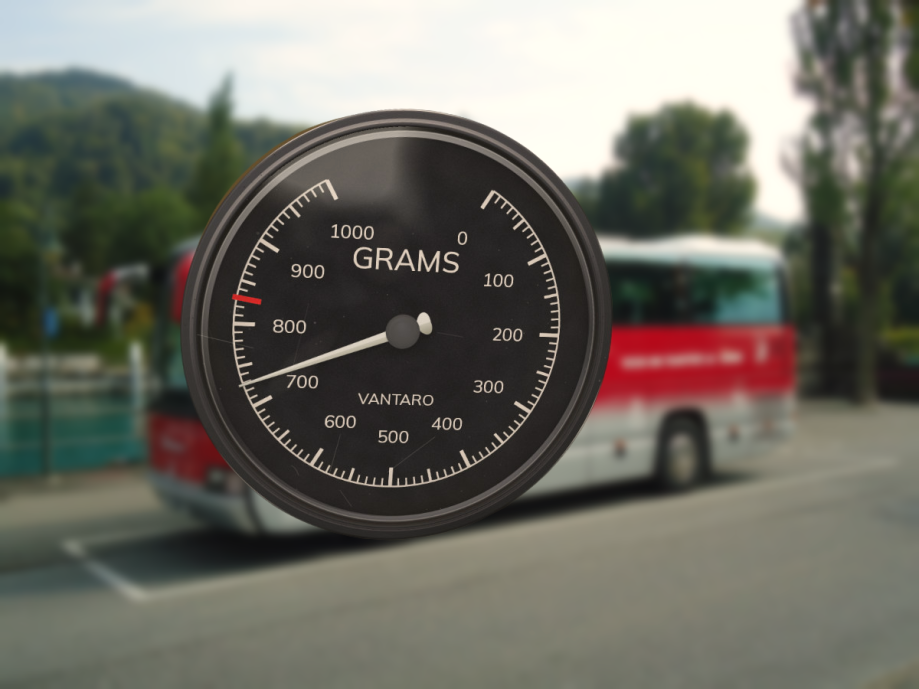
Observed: 730 g
